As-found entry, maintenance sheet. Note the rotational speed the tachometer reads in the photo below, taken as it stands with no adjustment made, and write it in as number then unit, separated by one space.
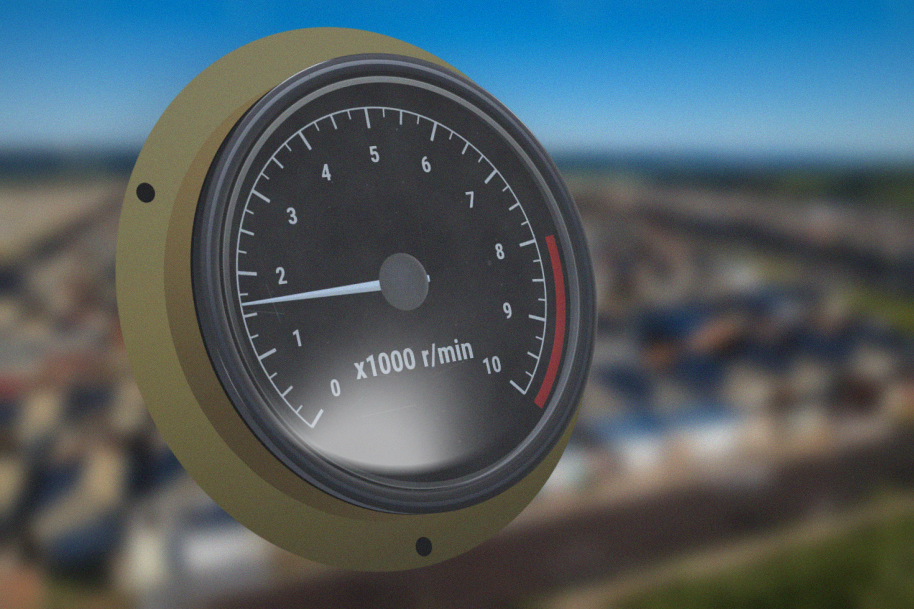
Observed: 1625 rpm
